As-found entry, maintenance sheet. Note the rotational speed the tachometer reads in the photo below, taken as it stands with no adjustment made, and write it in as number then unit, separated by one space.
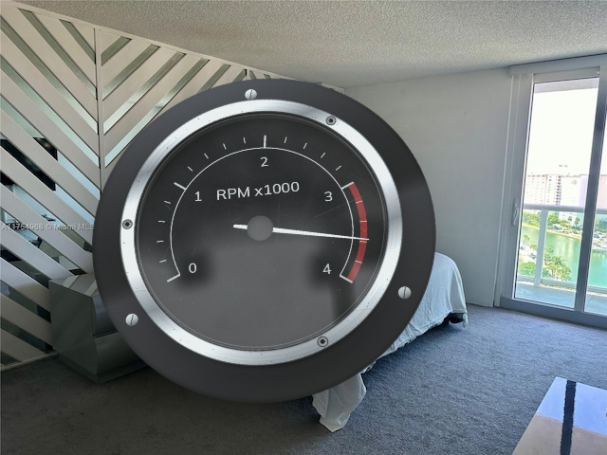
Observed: 3600 rpm
